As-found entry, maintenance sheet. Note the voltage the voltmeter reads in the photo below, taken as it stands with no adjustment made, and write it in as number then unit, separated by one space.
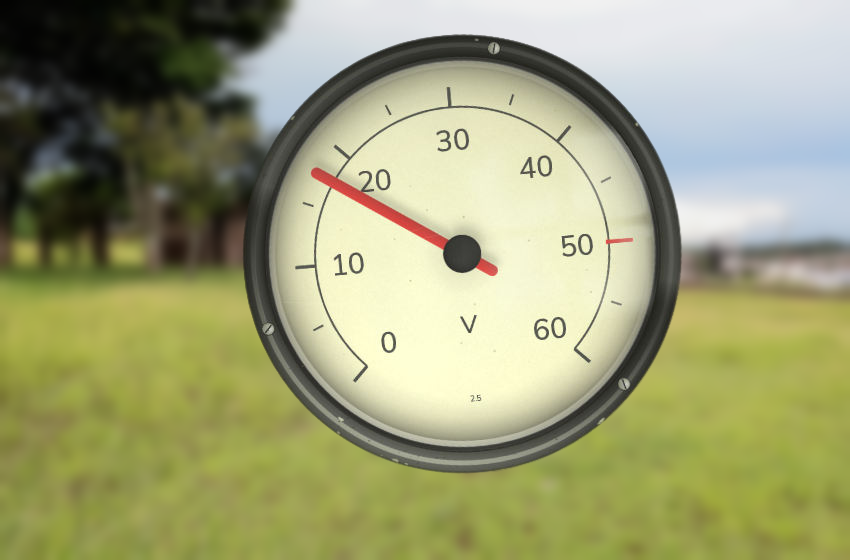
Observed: 17.5 V
